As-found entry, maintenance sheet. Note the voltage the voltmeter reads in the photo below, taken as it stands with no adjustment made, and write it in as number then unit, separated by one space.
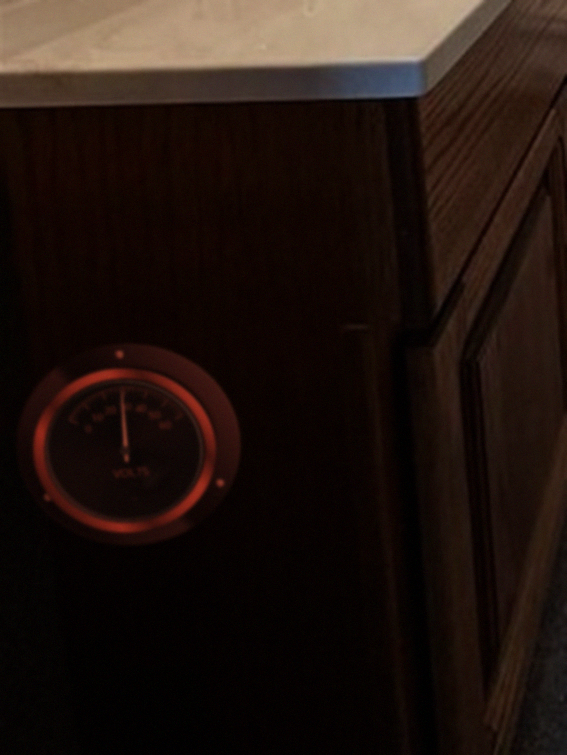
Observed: 30 V
